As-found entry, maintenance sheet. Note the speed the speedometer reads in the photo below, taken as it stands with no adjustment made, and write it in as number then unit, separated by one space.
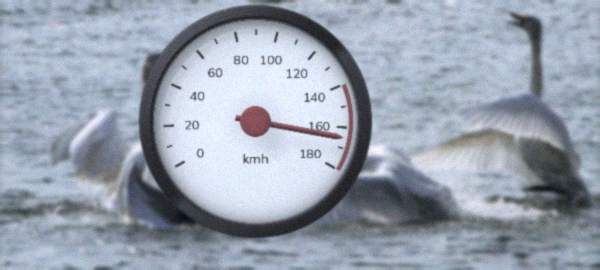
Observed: 165 km/h
